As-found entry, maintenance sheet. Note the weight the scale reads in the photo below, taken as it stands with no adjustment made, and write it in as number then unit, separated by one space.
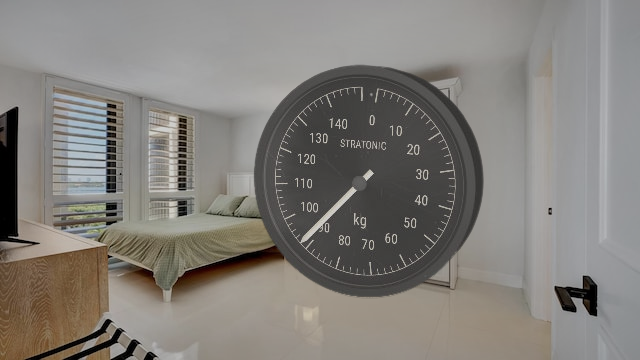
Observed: 92 kg
